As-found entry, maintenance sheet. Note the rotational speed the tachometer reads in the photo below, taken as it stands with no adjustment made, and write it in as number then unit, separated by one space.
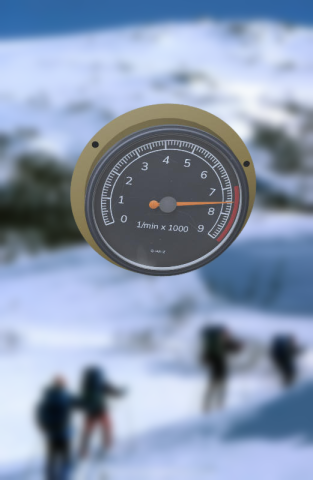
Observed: 7500 rpm
